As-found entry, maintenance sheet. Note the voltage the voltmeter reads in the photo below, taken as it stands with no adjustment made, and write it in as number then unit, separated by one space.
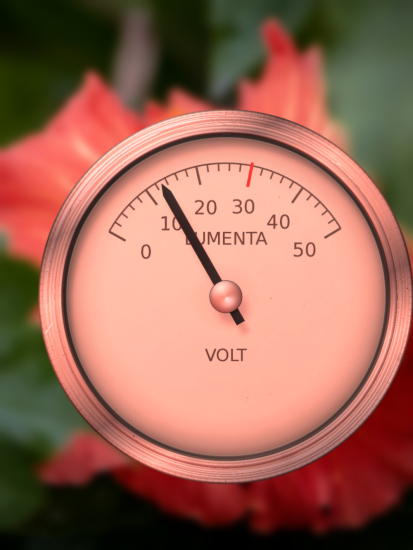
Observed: 13 V
